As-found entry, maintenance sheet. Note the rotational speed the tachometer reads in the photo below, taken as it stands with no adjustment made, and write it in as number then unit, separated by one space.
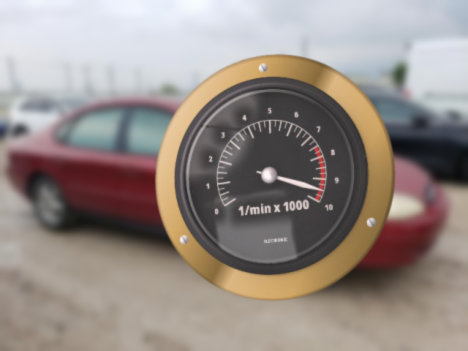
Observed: 9500 rpm
